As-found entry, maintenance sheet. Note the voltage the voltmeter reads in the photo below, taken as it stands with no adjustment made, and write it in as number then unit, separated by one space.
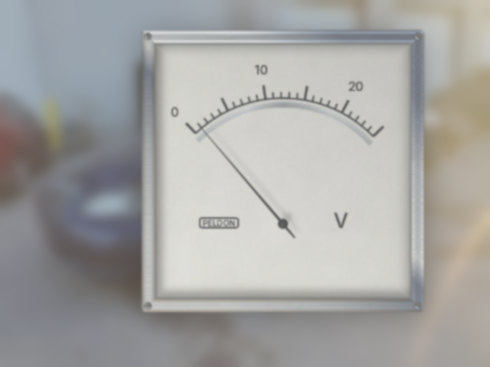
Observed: 1 V
